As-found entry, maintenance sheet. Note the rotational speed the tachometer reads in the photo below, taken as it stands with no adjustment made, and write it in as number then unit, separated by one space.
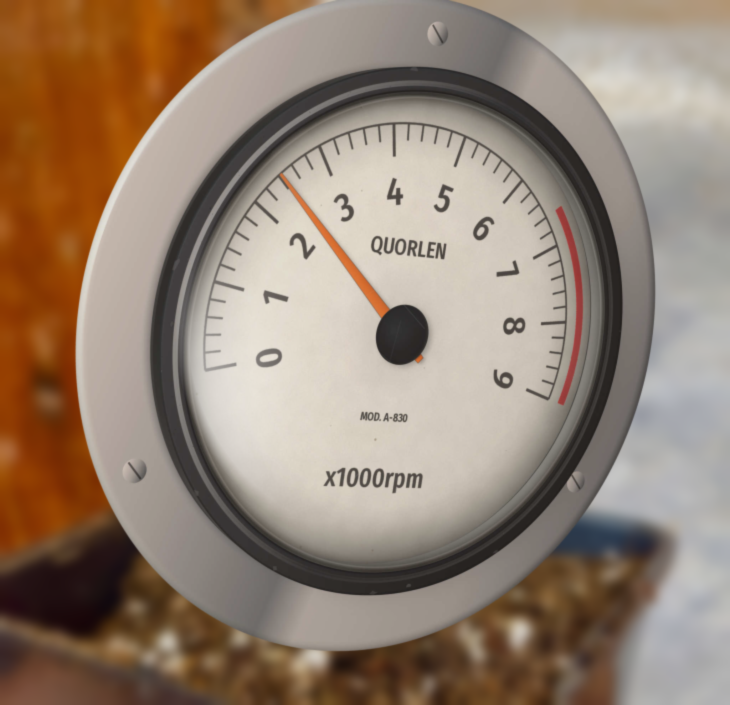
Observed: 2400 rpm
